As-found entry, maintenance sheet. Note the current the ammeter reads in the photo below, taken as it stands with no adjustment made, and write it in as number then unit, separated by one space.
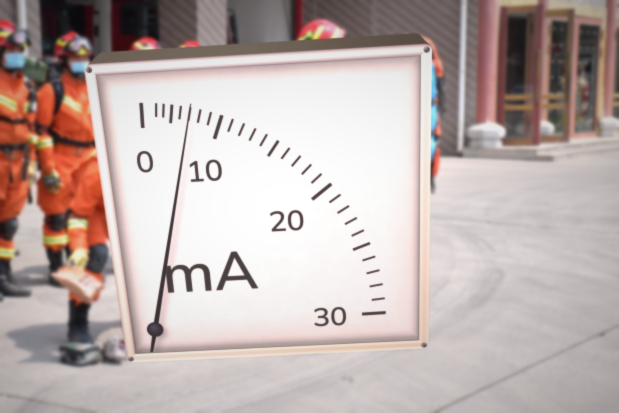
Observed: 7 mA
